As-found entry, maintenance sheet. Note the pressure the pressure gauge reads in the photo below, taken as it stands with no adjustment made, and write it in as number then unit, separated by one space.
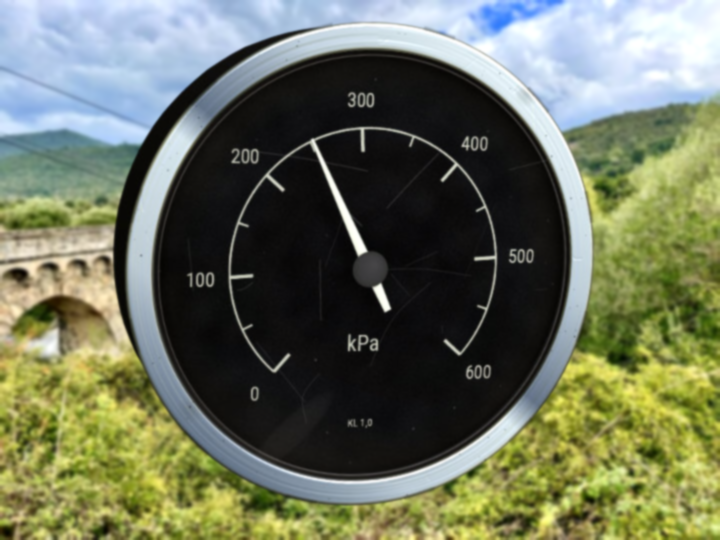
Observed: 250 kPa
